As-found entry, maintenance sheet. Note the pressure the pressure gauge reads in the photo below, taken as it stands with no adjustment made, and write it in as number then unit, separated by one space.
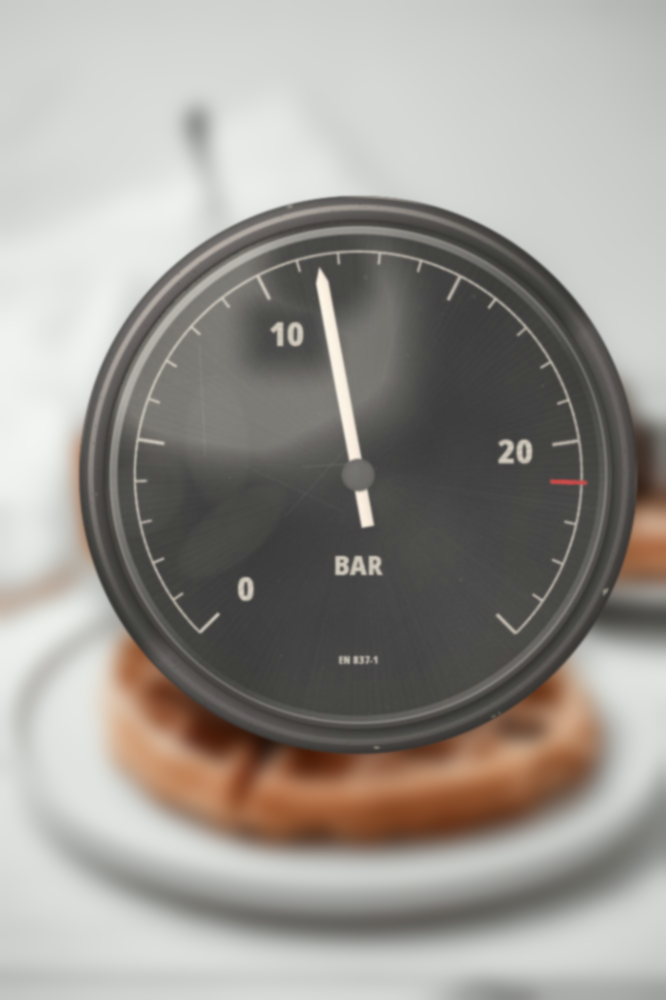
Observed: 11.5 bar
